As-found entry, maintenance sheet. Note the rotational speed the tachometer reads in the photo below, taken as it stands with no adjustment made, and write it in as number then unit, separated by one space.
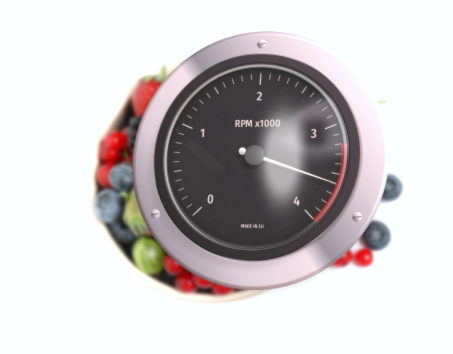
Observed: 3600 rpm
